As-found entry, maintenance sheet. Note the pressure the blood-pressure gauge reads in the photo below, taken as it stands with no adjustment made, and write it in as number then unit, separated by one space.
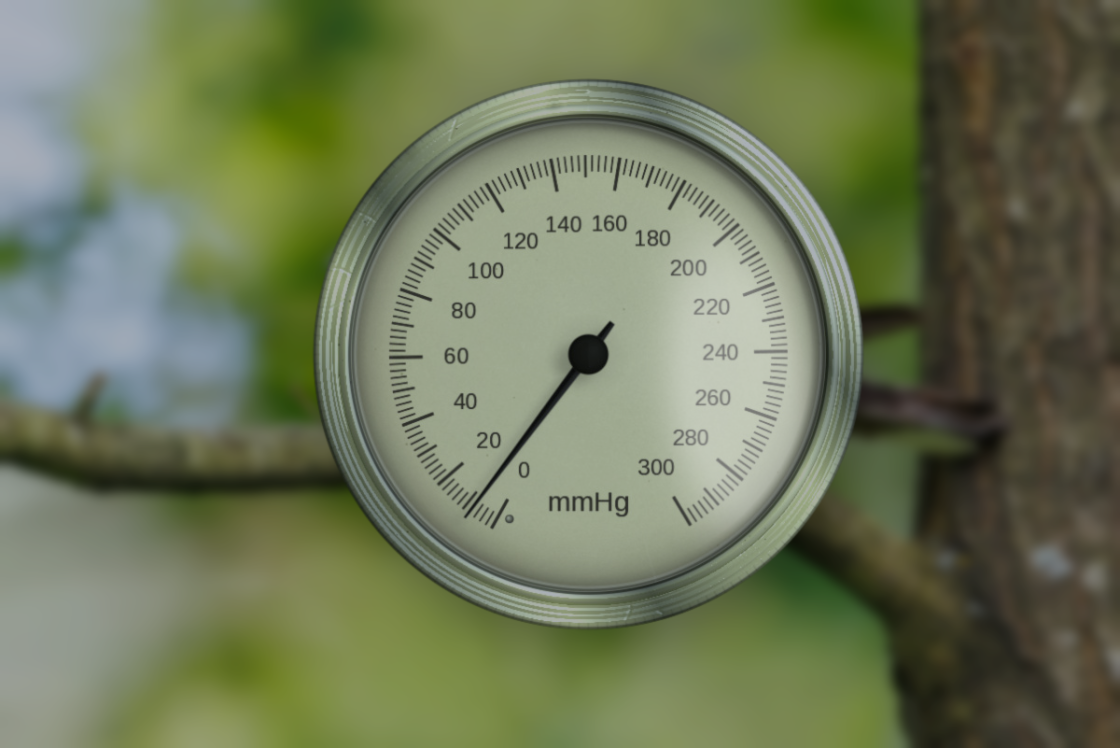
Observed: 8 mmHg
